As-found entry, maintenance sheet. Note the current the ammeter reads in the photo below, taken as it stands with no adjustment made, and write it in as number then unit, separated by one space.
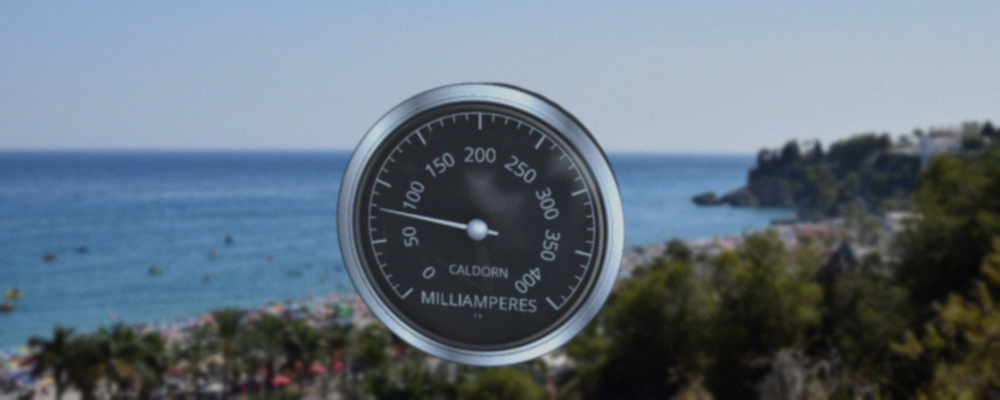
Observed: 80 mA
